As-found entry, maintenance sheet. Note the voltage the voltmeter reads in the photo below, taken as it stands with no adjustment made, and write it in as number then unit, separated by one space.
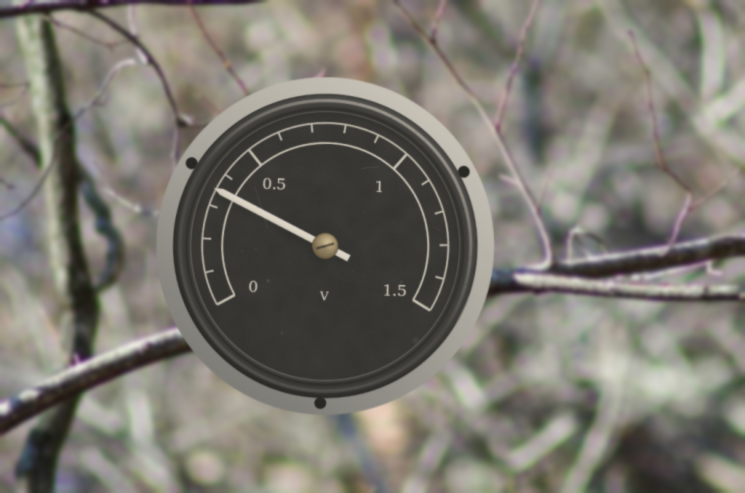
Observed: 0.35 V
